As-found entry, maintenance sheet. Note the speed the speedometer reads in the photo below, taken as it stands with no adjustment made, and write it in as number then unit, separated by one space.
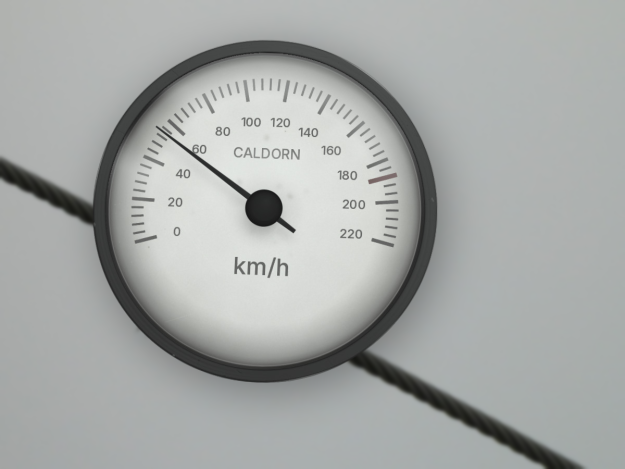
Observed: 54 km/h
